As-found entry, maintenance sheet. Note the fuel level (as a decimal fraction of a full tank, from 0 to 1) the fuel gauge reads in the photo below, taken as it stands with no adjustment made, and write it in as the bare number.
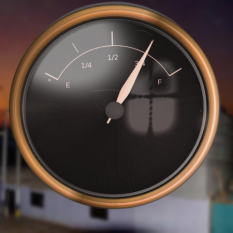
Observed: 0.75
